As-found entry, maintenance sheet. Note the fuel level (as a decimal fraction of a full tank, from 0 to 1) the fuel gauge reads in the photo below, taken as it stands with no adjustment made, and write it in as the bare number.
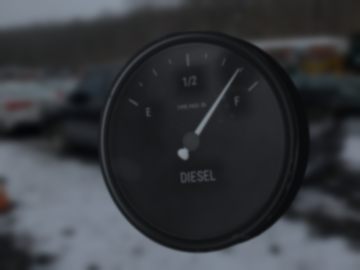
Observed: 0.875
